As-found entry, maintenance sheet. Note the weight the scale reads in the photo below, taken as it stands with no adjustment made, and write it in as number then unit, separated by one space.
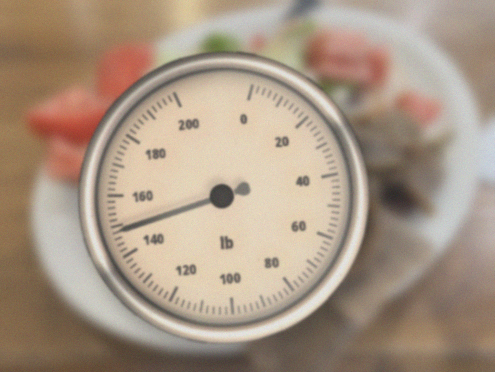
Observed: 148 lb
